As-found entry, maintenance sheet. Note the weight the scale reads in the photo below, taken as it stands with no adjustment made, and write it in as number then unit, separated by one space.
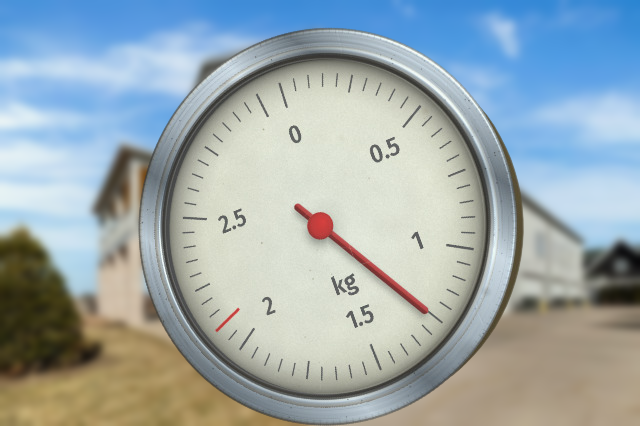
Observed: 1.25 kg
